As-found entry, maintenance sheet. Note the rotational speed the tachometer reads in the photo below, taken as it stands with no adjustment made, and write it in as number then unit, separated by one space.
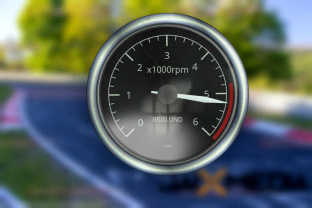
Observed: 5200 rpm
